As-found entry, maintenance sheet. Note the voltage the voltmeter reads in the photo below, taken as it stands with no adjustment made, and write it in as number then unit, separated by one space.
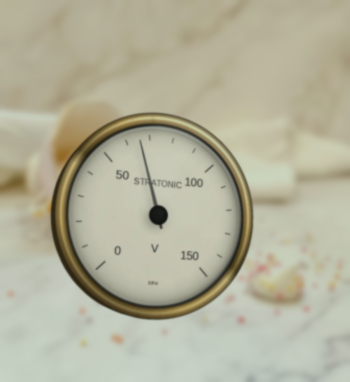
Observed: 65 V
